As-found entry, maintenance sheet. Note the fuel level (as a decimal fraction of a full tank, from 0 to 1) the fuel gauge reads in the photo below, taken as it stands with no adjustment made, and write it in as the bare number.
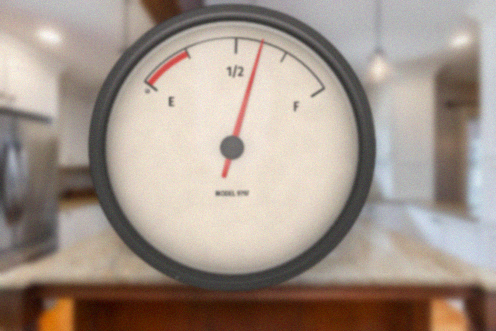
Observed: 0.625
